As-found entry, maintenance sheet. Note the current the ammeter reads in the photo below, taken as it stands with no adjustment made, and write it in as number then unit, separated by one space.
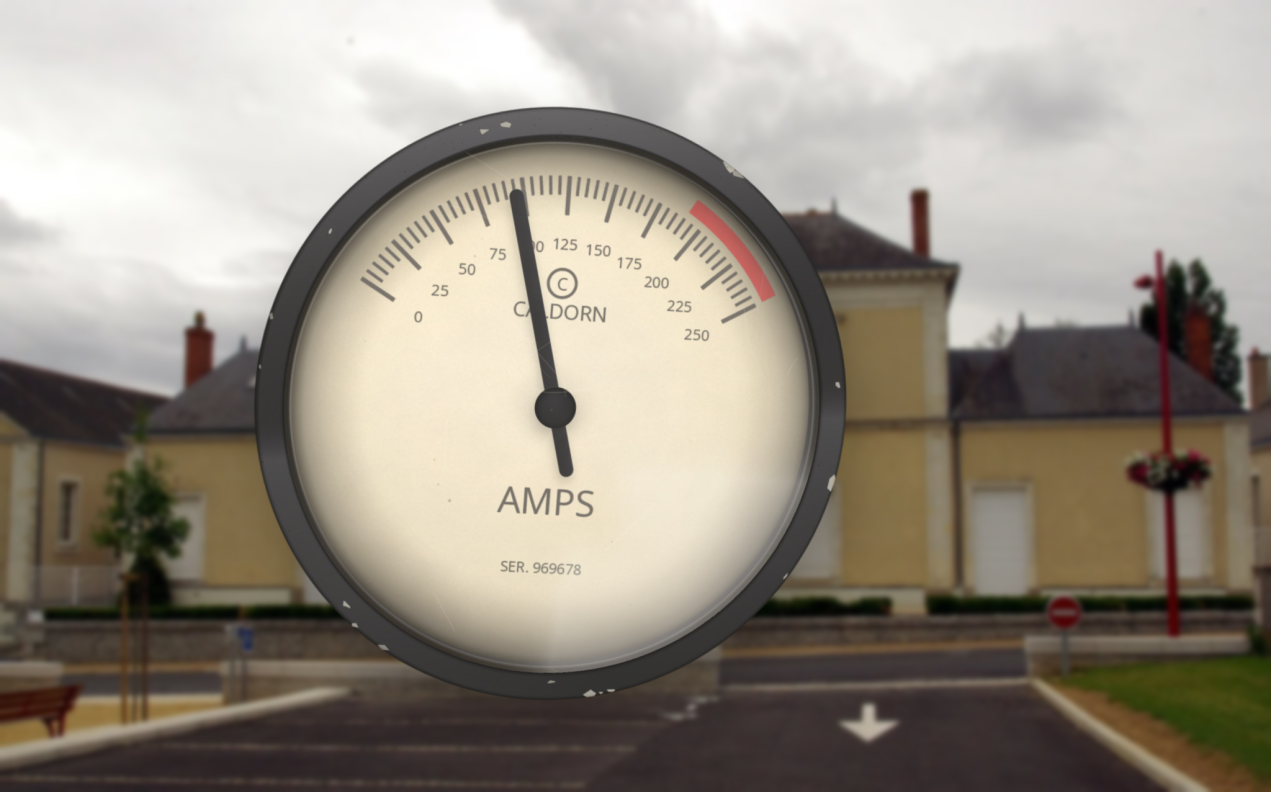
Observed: 95 A
